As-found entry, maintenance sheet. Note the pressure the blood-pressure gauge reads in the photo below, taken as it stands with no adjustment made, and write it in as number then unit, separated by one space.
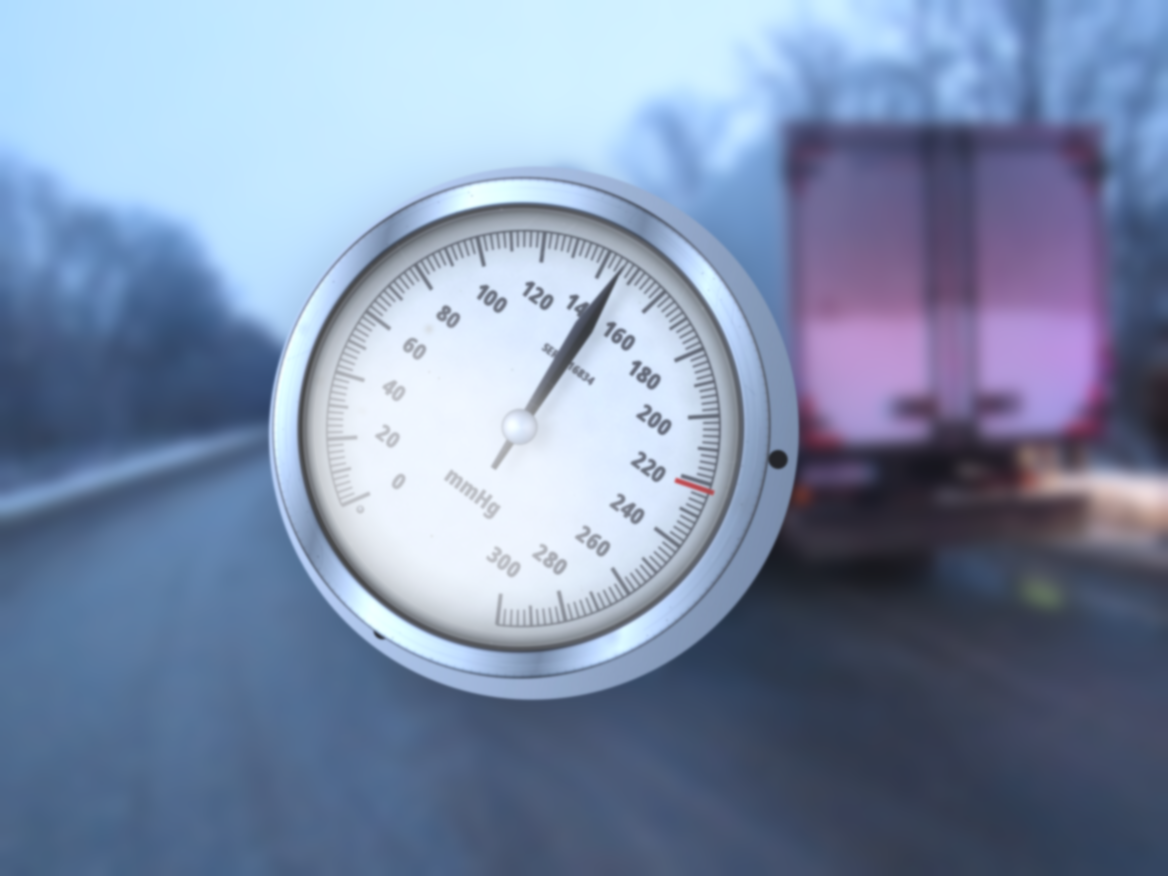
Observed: 146 mmHg
